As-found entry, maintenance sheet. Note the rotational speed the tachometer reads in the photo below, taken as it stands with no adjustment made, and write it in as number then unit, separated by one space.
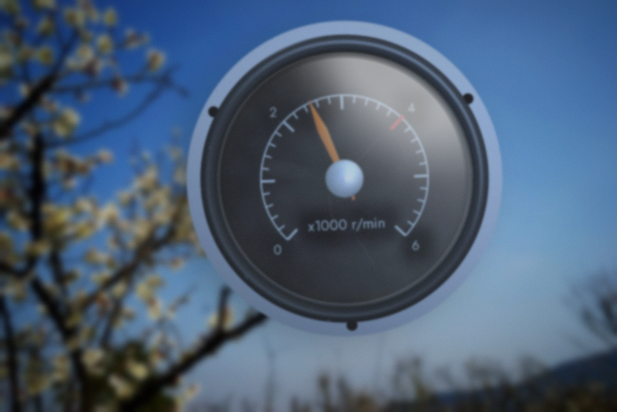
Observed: 2500 rpm
